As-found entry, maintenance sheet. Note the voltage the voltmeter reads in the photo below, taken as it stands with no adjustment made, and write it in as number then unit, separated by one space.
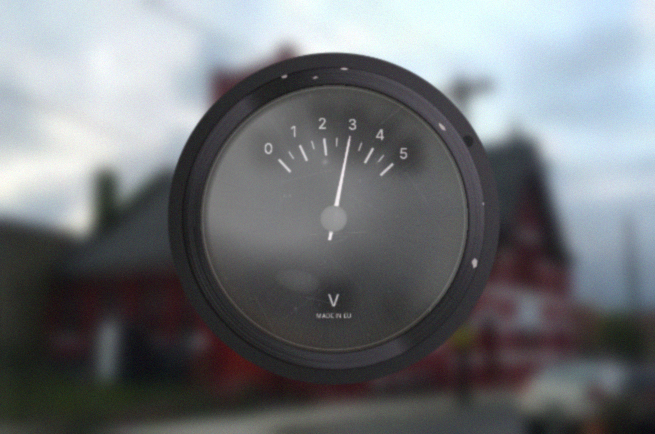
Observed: 3 V
